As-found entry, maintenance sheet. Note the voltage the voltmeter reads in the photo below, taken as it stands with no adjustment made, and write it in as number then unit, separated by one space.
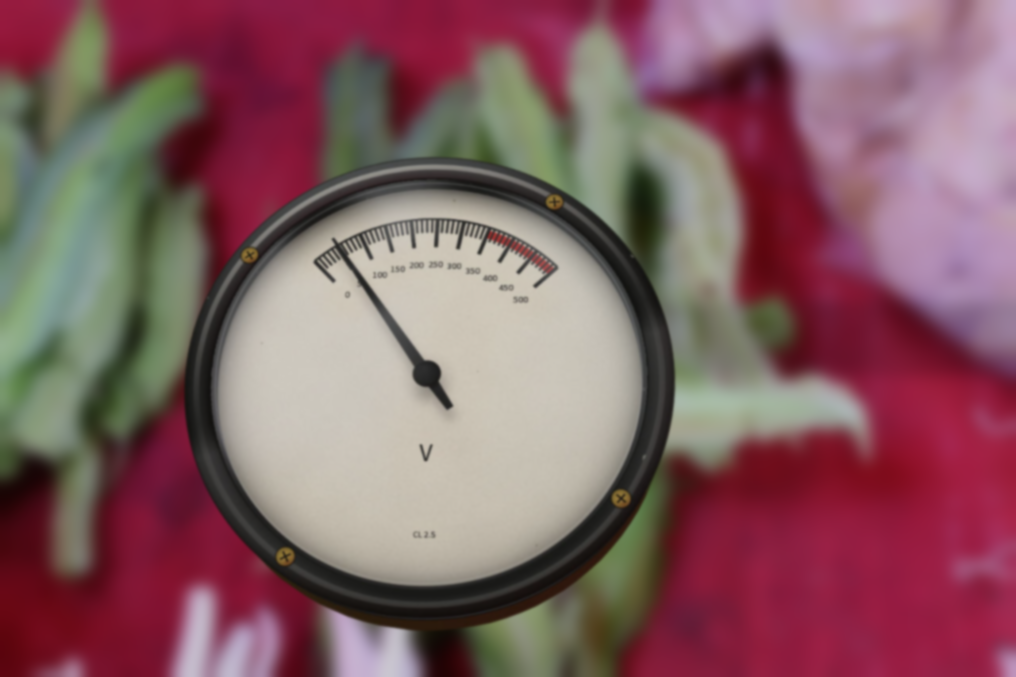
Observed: 50 V
